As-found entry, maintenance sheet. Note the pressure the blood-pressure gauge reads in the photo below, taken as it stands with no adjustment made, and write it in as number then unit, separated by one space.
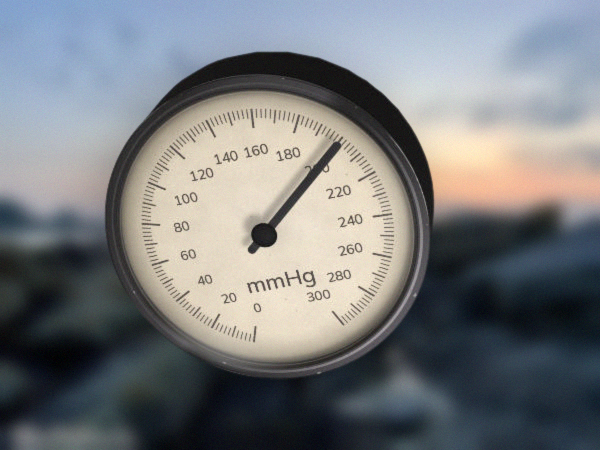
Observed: 200 mmHg
